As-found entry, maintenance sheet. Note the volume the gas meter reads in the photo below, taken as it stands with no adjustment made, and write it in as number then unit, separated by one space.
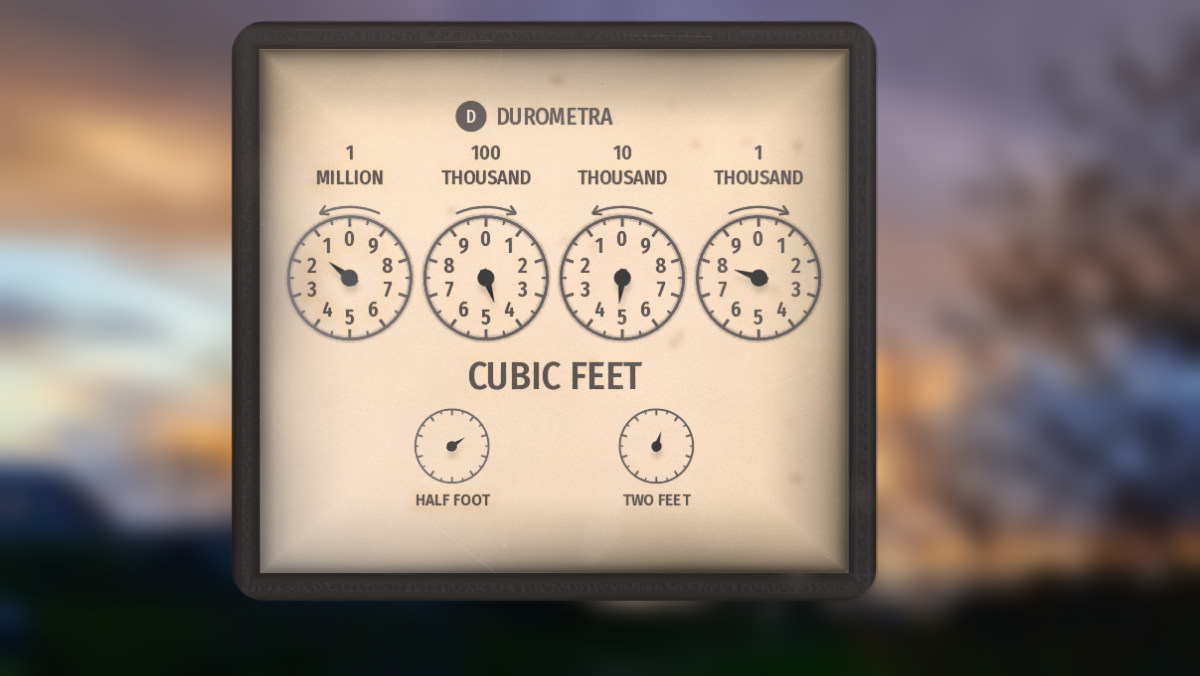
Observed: 144800 ft³
